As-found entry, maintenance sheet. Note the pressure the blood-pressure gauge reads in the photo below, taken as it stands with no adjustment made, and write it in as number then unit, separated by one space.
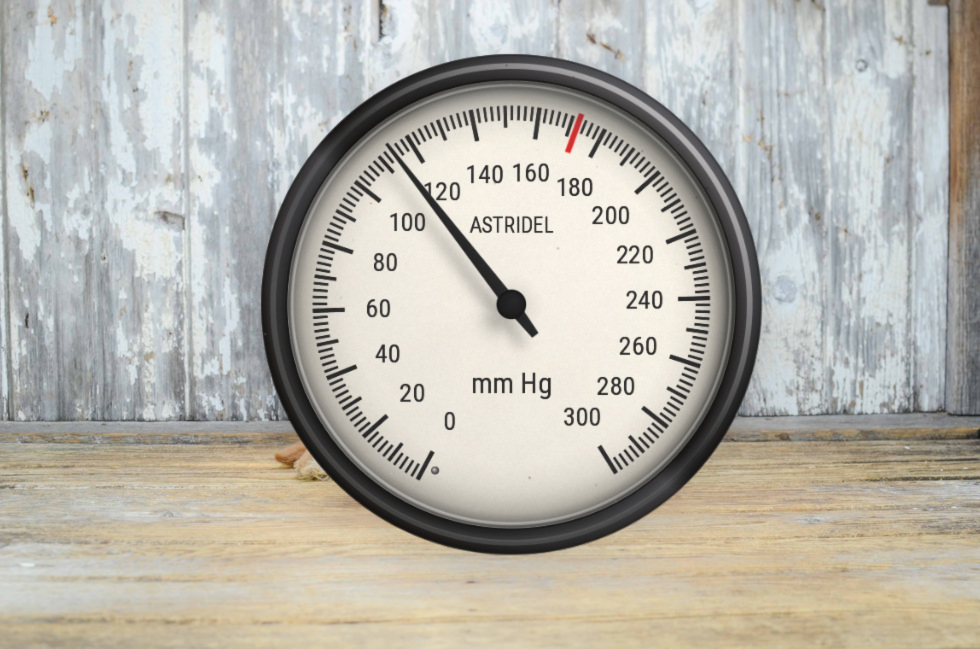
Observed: 114 mmHg
